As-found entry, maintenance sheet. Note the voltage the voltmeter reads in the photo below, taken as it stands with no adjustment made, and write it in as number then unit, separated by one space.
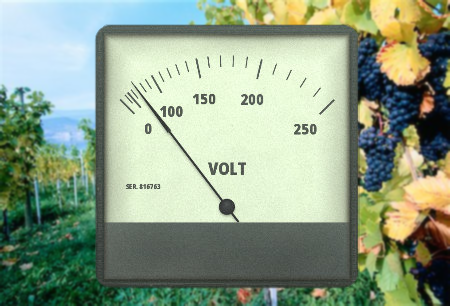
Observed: 70 V
